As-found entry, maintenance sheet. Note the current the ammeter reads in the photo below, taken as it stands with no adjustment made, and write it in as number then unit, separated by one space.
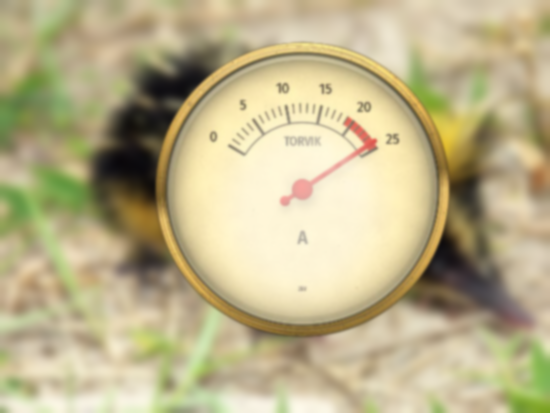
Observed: 24 A
